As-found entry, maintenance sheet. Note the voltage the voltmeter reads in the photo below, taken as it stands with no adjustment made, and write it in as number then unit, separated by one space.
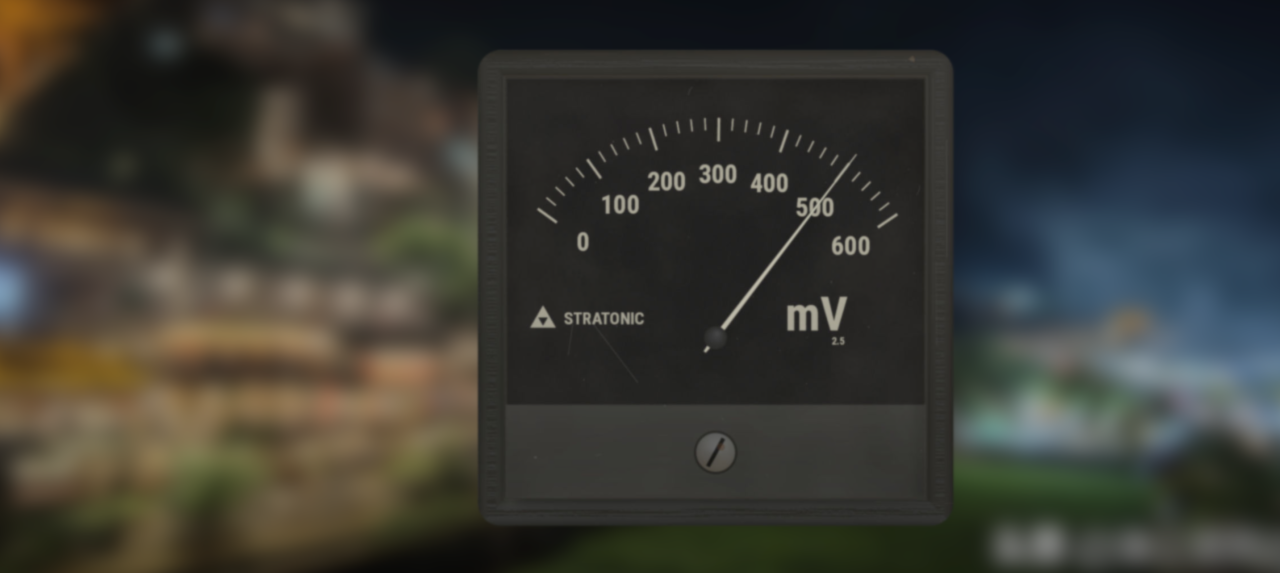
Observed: 500 mV
